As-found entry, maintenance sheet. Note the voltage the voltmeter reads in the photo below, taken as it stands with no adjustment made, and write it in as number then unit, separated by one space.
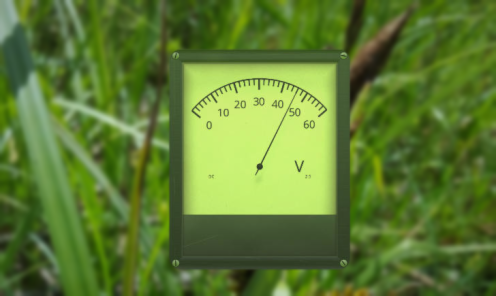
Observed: 46 V
